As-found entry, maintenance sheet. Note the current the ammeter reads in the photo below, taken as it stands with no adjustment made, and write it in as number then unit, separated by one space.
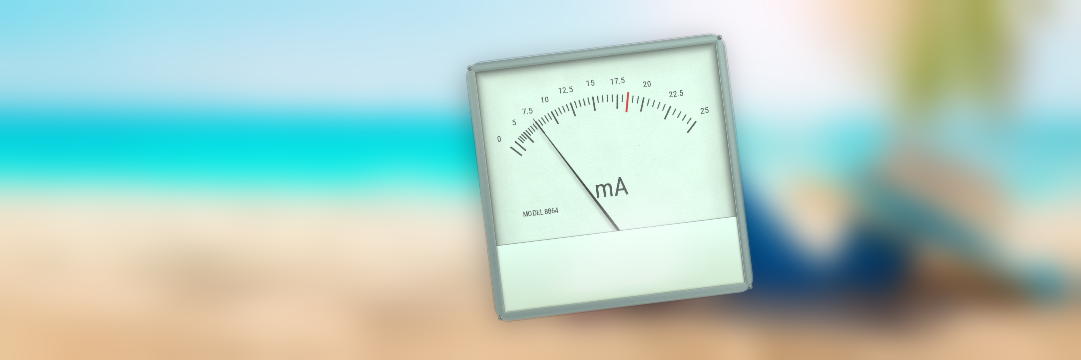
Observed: 7.5 mA
